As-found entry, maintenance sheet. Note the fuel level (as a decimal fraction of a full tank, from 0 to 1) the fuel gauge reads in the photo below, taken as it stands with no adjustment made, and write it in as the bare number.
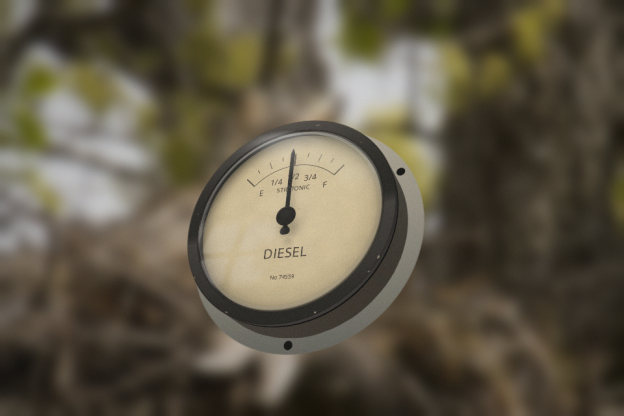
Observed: 0.5
